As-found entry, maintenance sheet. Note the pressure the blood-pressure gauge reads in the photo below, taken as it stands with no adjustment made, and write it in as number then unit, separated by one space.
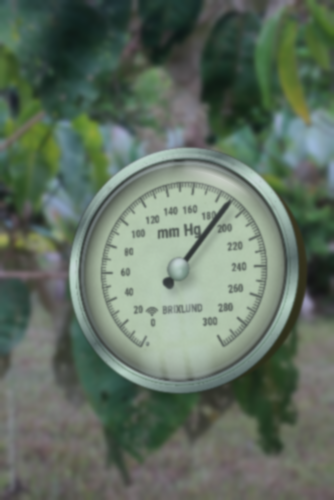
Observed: 190 mmHg
